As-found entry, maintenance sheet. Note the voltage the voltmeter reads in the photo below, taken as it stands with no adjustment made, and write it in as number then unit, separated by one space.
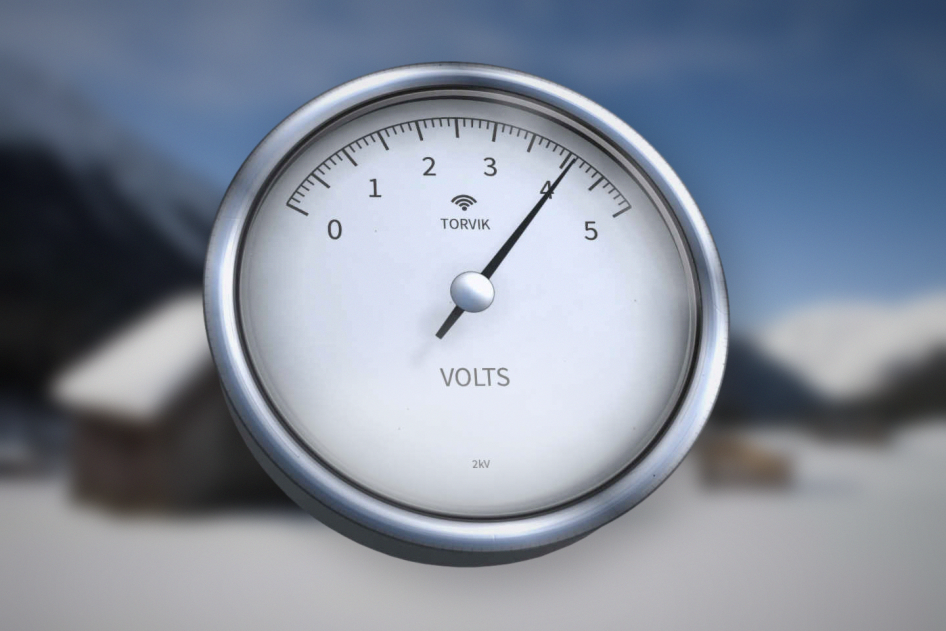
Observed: 4.1 V
